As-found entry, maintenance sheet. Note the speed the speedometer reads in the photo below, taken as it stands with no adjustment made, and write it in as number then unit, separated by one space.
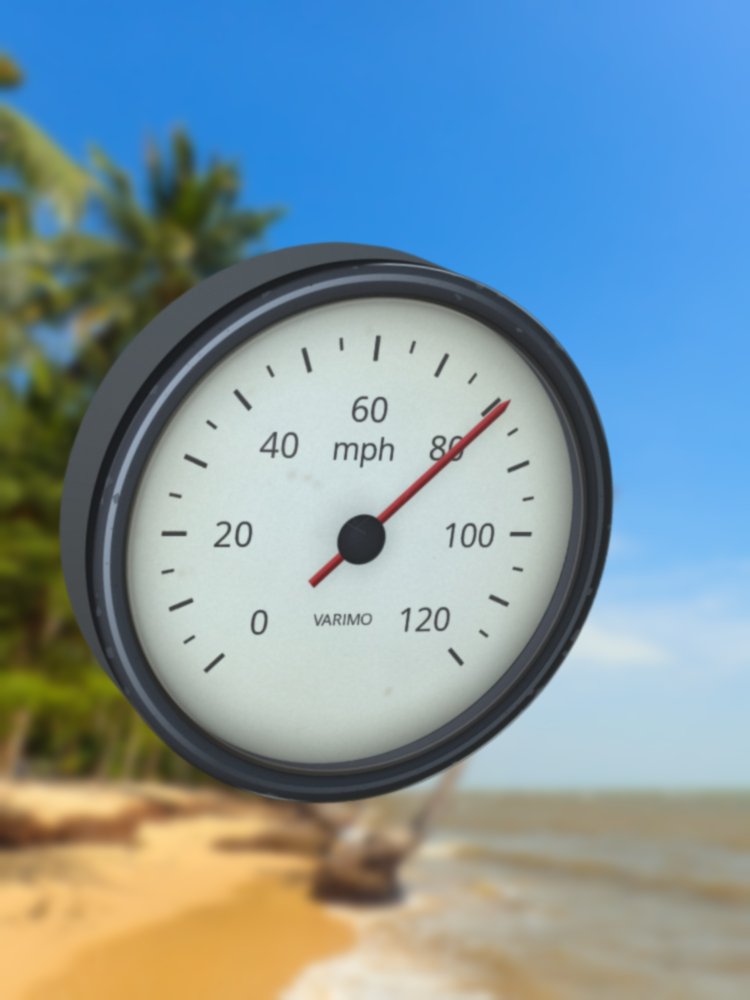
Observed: 80 mph
